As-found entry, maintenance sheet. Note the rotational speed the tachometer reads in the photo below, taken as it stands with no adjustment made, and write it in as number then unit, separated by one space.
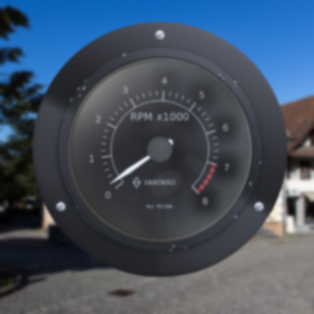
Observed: 200 rpm
